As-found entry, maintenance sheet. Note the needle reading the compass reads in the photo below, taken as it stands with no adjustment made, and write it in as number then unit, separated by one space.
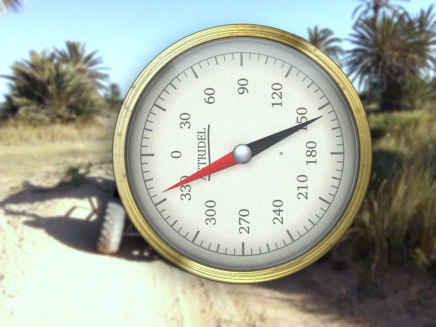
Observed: 335 °
